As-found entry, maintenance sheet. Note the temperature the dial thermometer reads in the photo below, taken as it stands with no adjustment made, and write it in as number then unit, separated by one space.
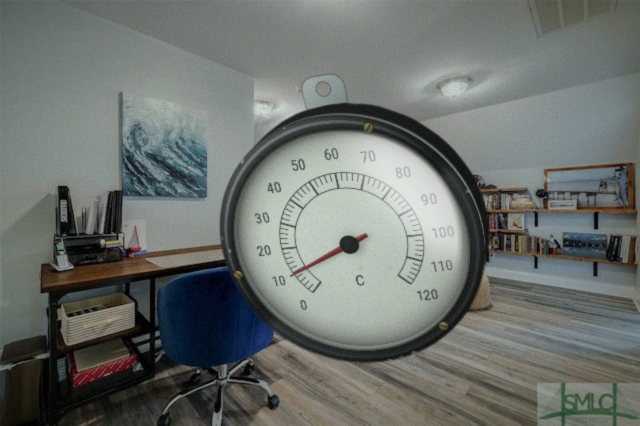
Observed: 10 °C
